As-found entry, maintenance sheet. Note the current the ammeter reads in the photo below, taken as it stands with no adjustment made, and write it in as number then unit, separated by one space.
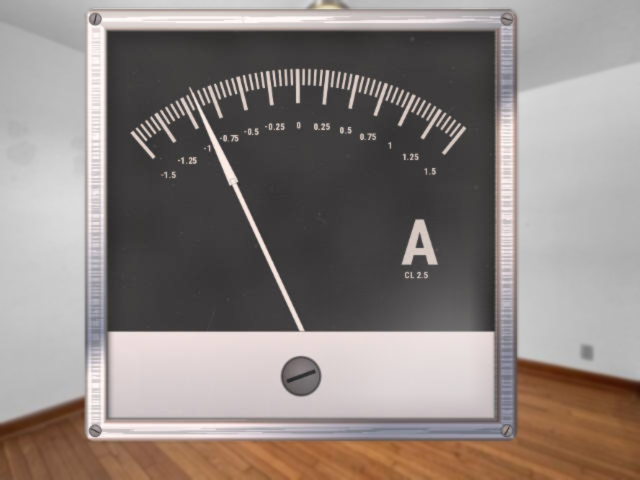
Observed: -0.9 A
